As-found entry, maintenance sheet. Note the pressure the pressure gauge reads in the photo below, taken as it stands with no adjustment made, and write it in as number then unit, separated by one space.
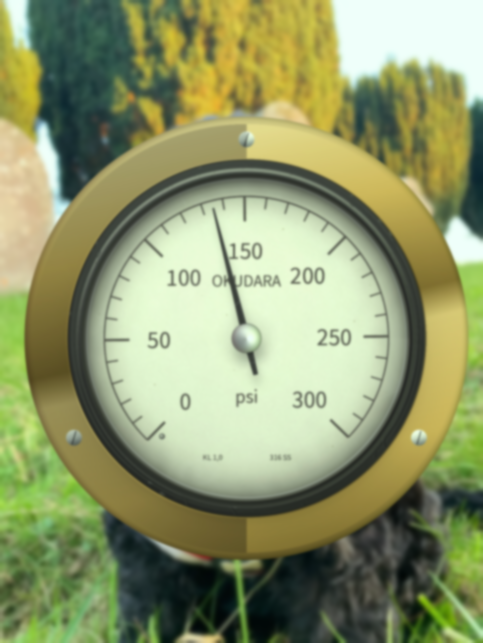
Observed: 135 psi
